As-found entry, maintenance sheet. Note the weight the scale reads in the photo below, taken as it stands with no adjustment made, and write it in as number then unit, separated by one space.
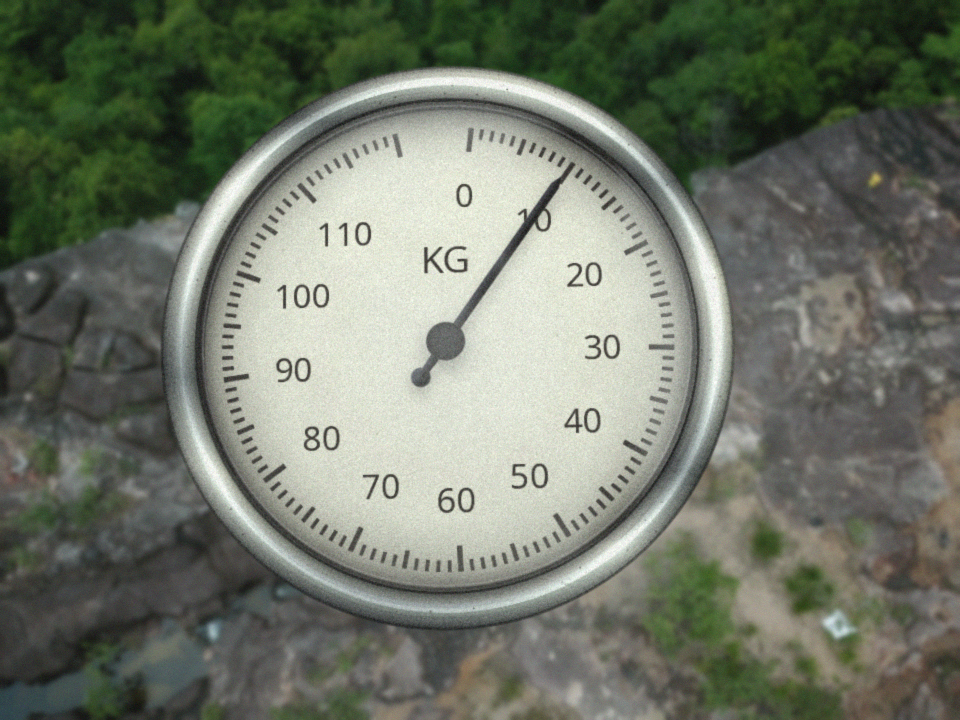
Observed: 10 kg
